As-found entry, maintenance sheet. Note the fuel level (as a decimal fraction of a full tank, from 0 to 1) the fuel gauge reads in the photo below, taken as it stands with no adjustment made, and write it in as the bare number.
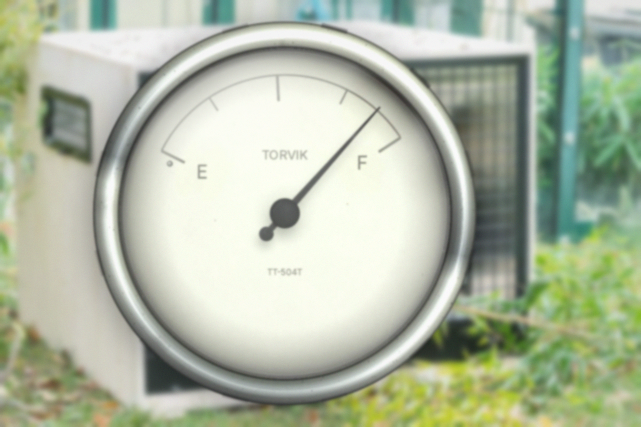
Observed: 0.875
